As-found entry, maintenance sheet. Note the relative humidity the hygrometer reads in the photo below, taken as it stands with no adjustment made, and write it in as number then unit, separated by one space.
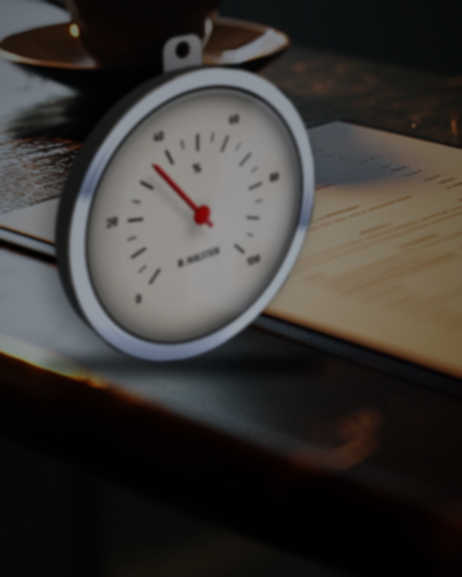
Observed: 35 %
